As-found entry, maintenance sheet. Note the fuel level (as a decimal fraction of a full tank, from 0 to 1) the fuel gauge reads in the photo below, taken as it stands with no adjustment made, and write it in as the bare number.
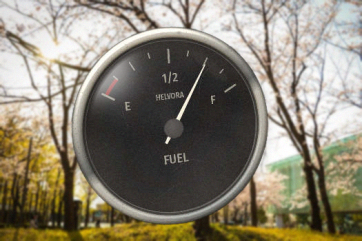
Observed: 0.75
